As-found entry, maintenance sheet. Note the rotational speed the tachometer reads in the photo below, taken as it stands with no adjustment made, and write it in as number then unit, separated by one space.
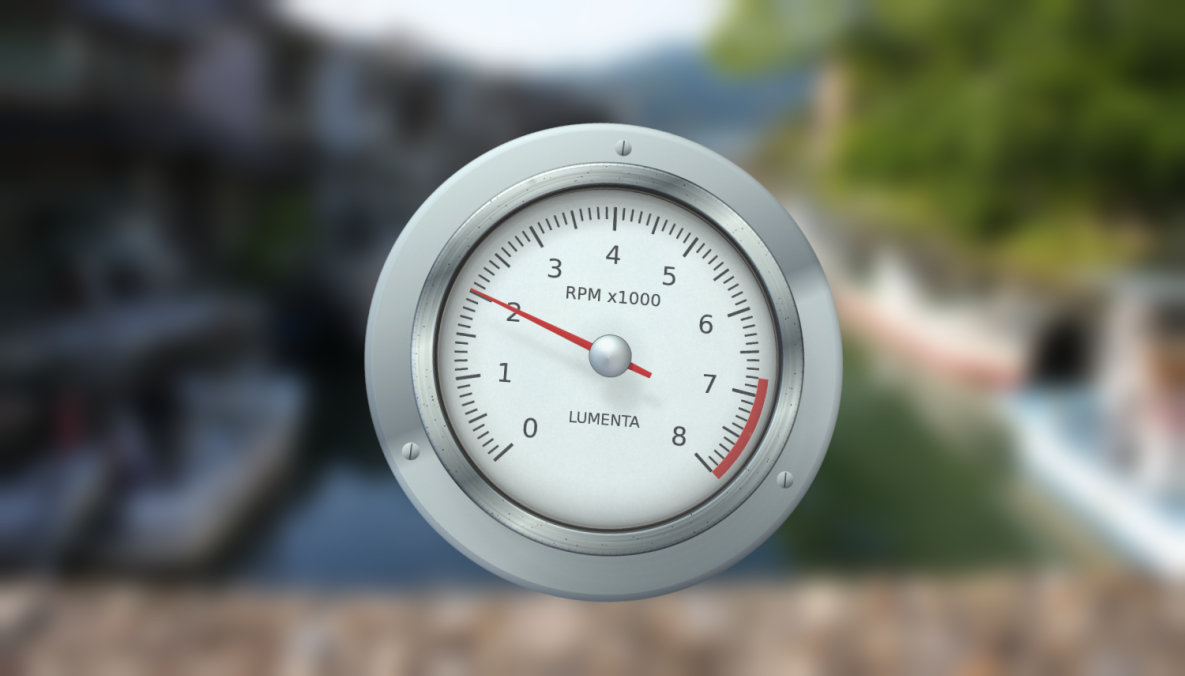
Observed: 2000 rpm
